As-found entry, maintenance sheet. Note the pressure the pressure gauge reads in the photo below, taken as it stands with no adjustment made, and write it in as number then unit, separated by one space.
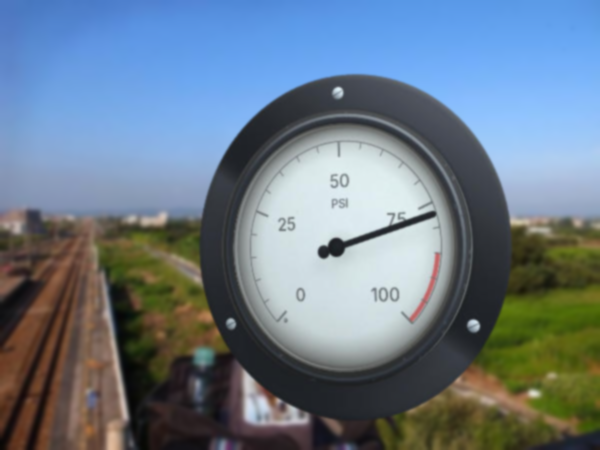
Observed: 77.5 psi
